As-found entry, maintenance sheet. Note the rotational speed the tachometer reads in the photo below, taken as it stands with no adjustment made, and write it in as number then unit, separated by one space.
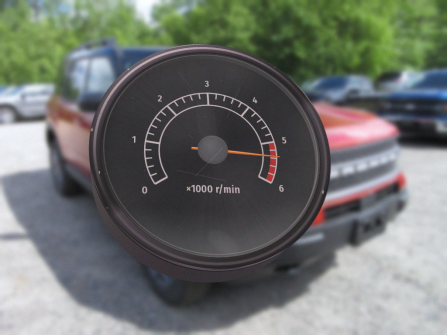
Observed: 5400 rpm
